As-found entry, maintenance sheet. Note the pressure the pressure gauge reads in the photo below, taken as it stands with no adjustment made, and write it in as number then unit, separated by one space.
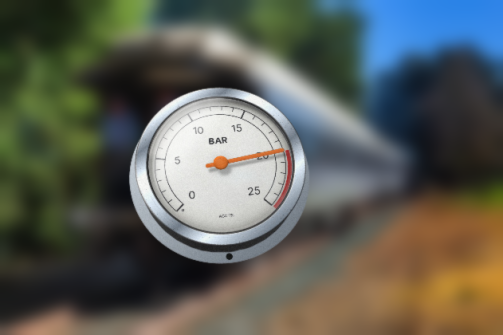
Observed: 20 bar
